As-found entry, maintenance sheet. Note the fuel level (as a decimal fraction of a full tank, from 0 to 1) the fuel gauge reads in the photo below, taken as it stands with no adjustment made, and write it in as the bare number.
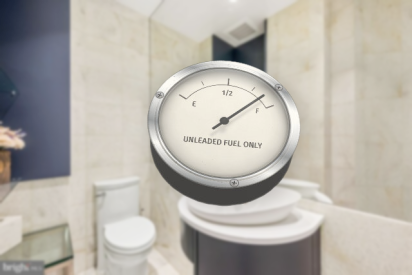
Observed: 0.875
